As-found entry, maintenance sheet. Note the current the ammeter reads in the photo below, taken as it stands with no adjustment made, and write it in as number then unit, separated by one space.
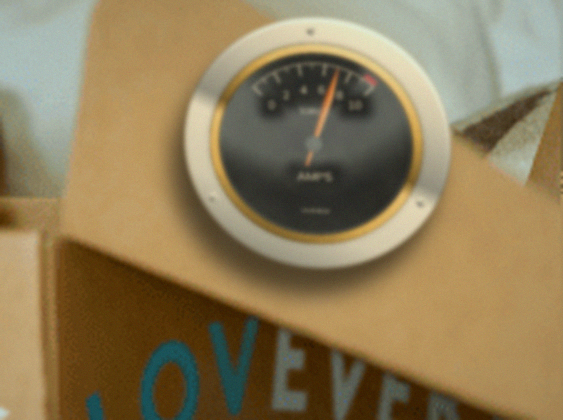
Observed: 7 A
